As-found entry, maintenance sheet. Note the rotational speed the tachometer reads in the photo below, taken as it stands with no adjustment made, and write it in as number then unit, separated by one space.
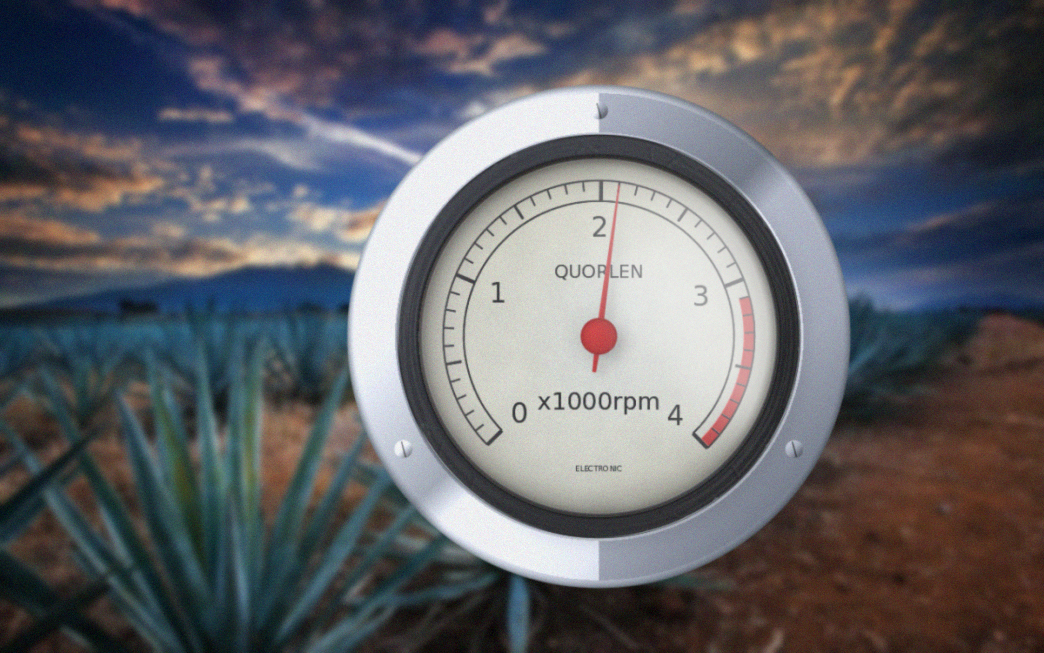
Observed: 2100 rpm
